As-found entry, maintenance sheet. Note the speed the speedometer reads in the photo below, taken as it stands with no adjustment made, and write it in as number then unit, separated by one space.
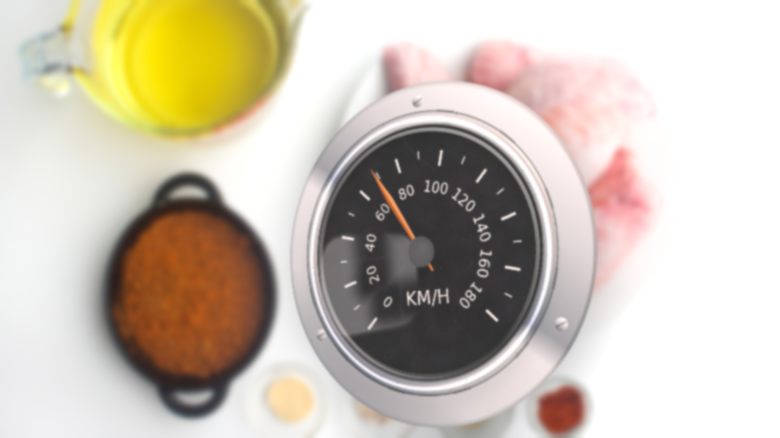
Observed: 70 km/h
